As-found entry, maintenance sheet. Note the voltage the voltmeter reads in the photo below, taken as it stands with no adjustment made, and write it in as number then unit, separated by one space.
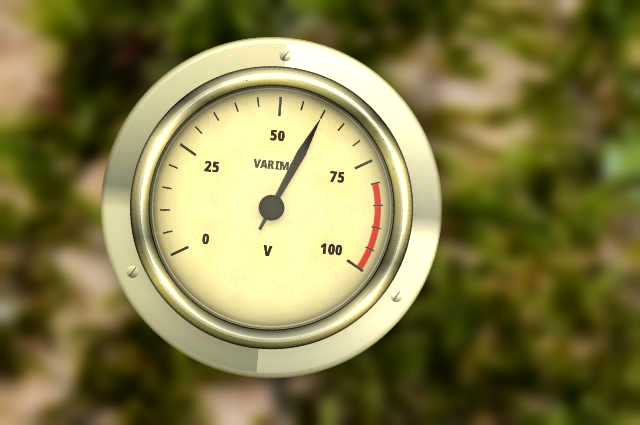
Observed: 60 V
